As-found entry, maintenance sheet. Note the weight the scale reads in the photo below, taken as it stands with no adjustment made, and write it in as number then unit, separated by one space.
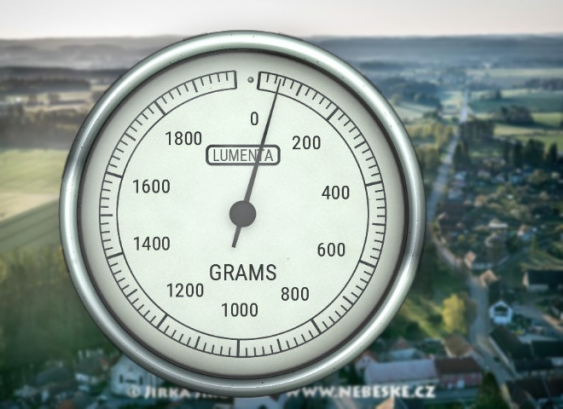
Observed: 50 g
